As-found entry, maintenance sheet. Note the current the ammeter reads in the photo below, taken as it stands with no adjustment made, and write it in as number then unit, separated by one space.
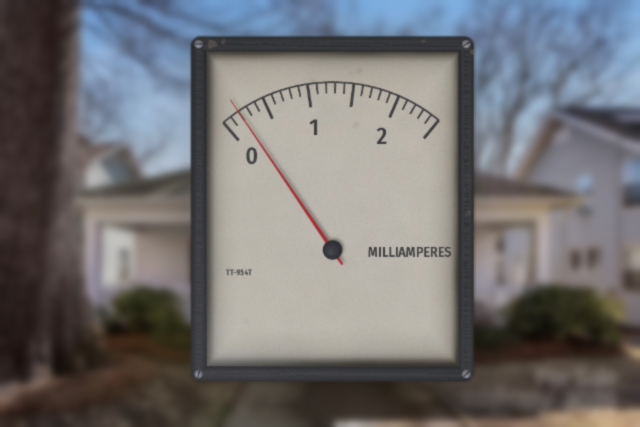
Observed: 0.2 mA
